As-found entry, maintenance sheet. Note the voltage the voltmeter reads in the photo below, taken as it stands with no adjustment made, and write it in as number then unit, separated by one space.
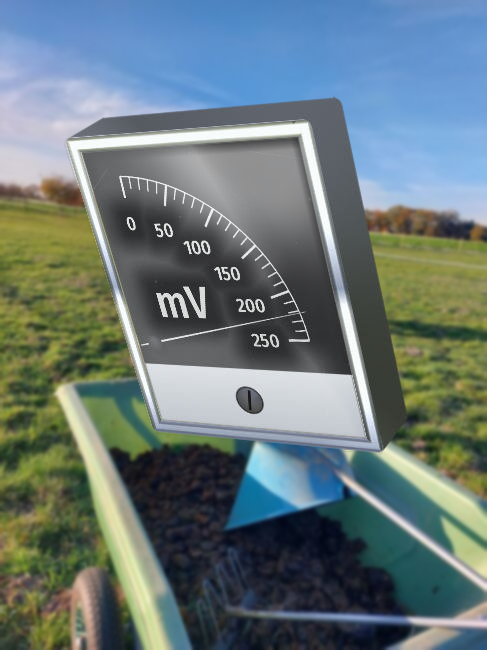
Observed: 220 mV
